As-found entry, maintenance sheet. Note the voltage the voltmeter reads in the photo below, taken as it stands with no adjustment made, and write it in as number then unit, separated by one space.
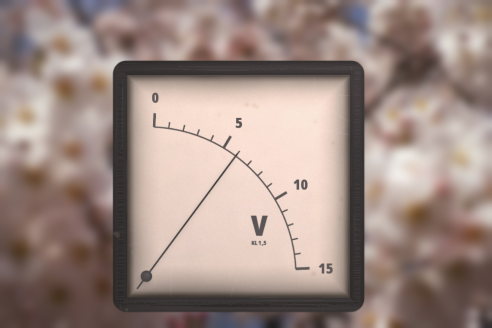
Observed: 6 V
